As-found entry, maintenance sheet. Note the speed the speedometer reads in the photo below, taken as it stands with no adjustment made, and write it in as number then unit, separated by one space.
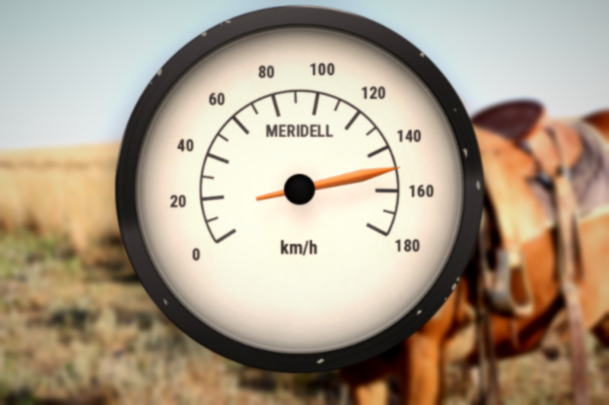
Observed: 150 km/h
